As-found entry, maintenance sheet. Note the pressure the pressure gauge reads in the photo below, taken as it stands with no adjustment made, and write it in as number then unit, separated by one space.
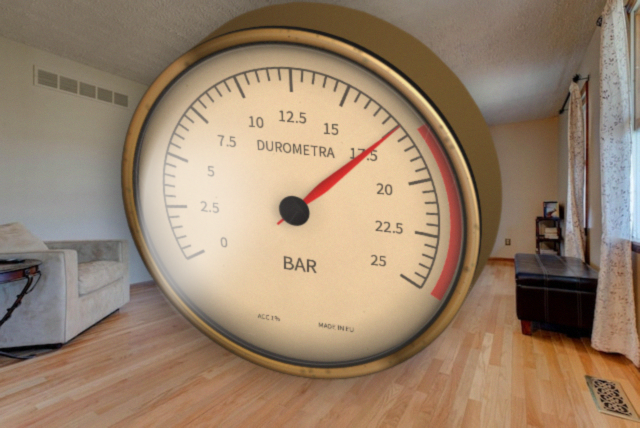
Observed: 17.5 bar
